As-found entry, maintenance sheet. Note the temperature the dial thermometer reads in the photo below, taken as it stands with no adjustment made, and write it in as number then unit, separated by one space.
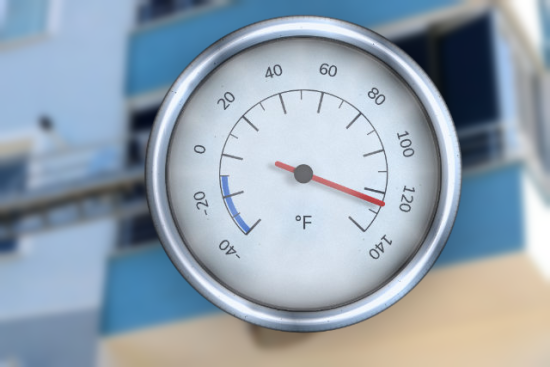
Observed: 125 °F
